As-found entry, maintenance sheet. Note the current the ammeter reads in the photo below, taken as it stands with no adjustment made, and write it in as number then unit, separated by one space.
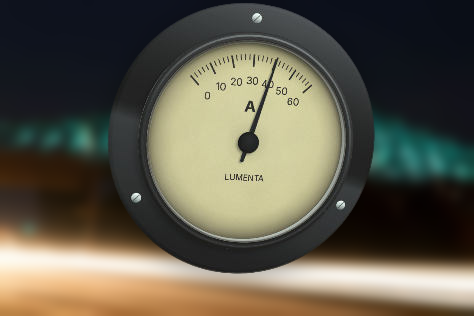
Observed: 40 A
